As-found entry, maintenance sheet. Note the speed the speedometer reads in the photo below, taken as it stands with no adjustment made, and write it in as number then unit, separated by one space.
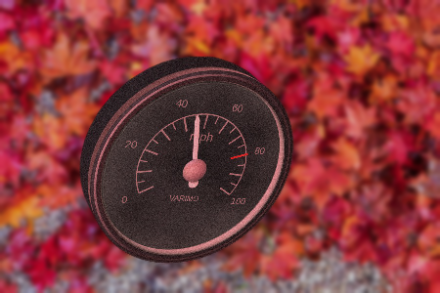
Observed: 45 mph
